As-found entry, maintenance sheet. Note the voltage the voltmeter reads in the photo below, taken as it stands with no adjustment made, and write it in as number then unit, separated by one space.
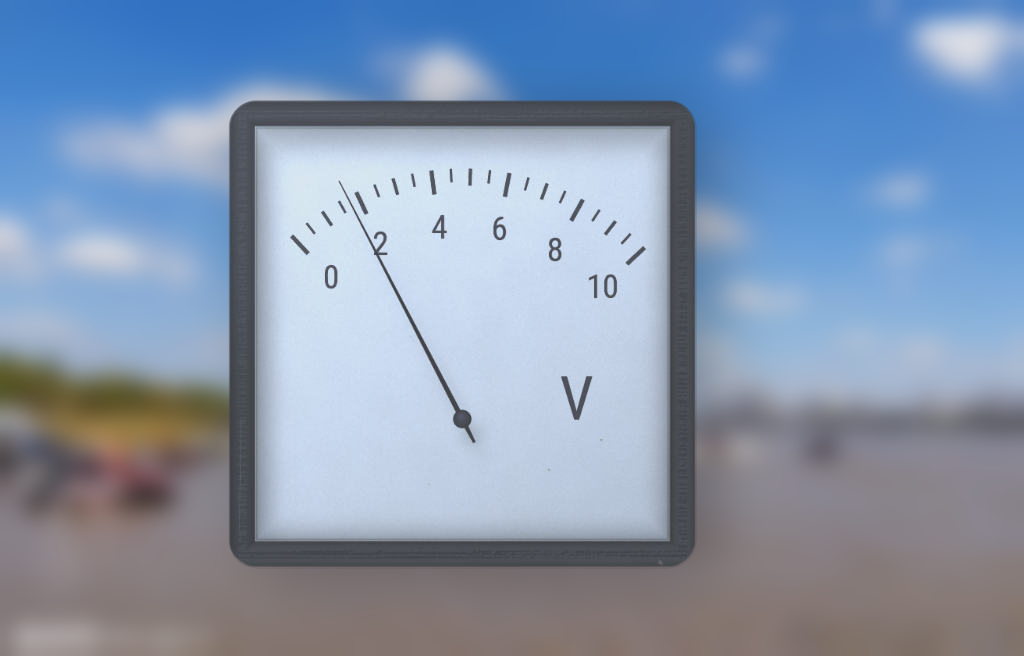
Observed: 1.75 V
